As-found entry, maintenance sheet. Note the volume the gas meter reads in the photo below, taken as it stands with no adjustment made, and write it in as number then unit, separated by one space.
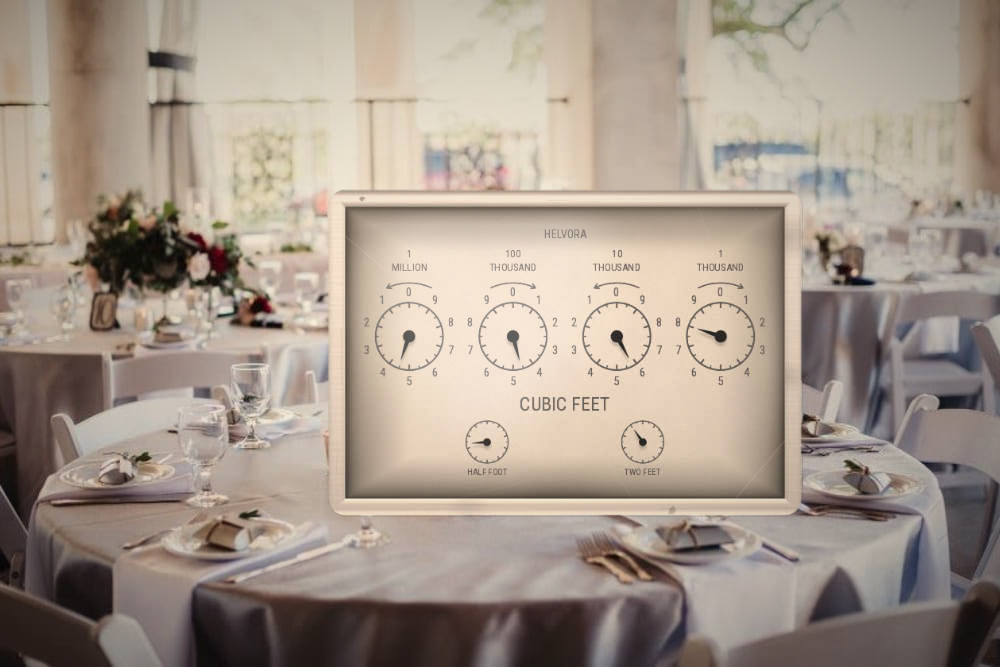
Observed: 445800 ft³
